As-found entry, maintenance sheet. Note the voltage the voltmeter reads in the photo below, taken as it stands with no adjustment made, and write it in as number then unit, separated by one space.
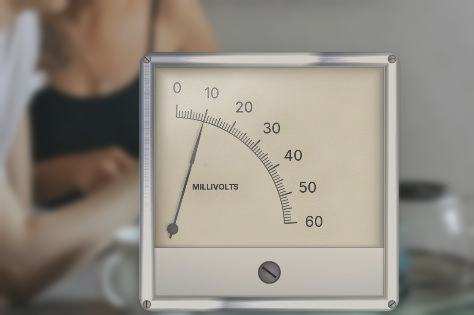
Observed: 10 mV
